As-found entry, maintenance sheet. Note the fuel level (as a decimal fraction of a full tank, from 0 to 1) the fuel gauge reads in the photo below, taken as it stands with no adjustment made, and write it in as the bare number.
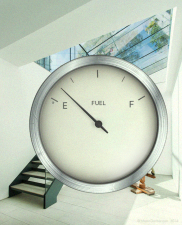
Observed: 0.125
